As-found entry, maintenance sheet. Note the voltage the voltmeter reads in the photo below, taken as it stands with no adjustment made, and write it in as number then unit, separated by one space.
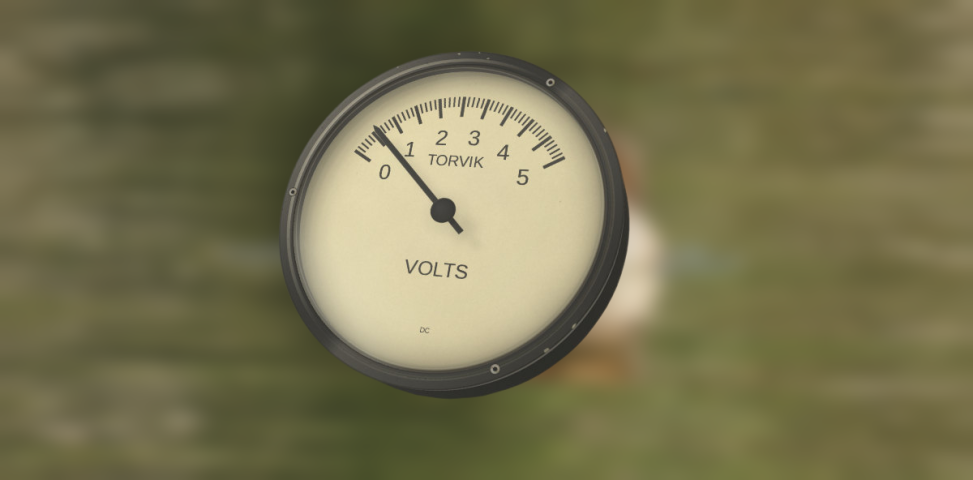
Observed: 0.6 V
